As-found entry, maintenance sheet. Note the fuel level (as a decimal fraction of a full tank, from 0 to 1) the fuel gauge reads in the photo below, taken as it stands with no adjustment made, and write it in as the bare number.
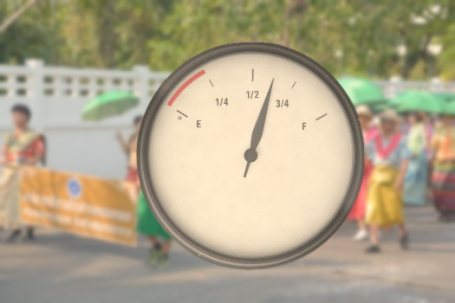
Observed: 0.625
